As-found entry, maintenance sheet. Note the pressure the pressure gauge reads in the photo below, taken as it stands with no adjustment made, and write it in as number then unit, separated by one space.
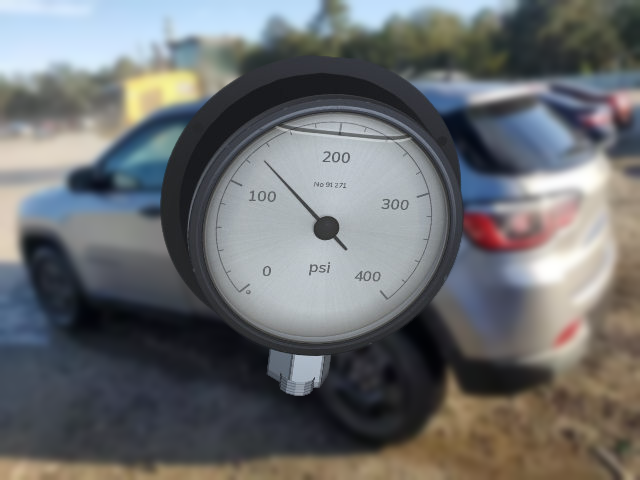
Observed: 130 psi
